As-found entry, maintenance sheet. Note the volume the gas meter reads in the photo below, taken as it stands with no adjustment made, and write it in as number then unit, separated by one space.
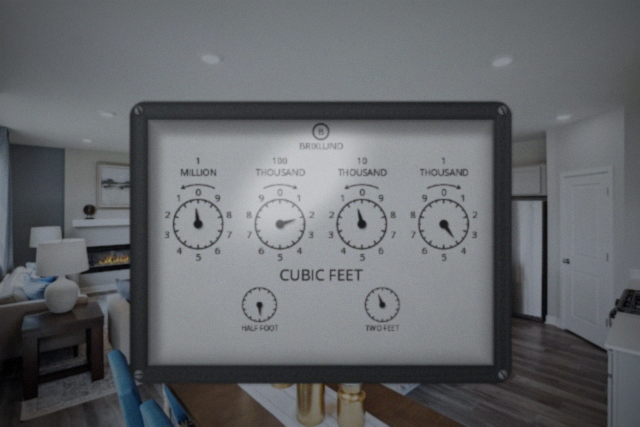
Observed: 20400 ft³
